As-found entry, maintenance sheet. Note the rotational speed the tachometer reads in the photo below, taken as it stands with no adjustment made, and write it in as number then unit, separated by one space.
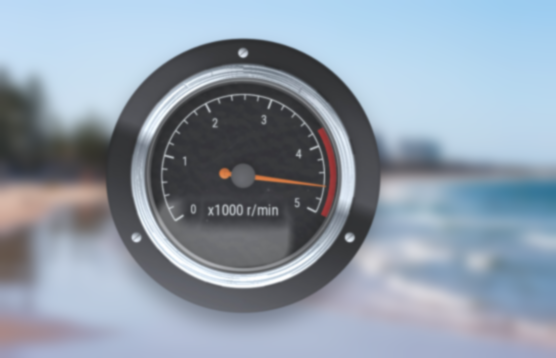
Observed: 4600 rpm
